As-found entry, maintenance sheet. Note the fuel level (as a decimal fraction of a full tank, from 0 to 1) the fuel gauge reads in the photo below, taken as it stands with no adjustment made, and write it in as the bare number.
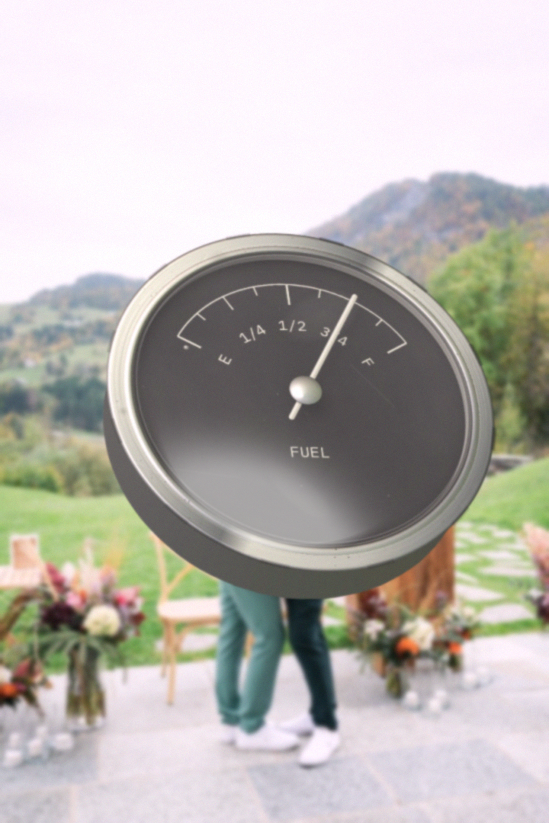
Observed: 0.75
